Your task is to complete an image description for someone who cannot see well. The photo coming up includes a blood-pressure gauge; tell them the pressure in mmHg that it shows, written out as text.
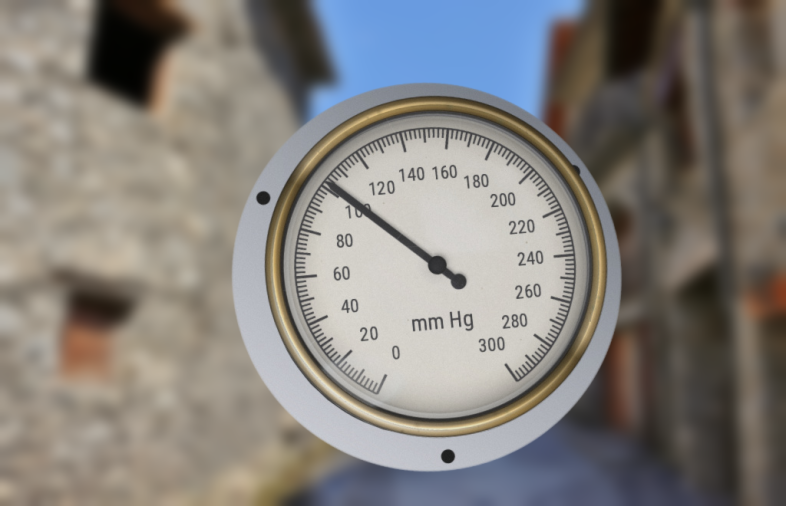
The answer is 102 mmHg
